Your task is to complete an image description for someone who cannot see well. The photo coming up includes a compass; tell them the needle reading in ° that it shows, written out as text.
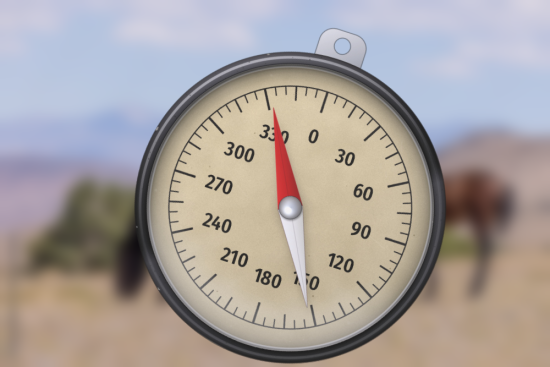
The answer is 332.5 °
